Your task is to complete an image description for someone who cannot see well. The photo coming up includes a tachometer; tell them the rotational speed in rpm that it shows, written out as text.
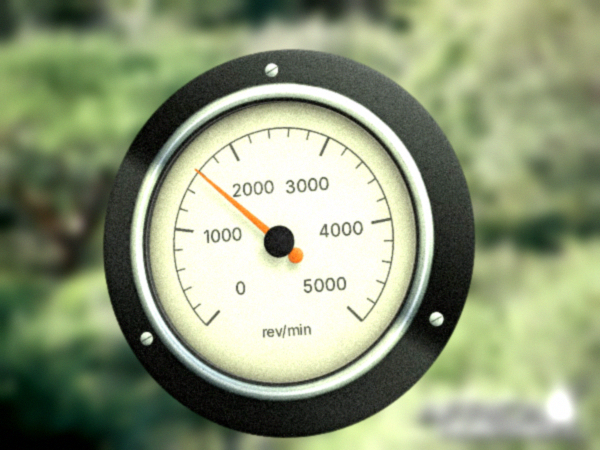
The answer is 1600 rpm
